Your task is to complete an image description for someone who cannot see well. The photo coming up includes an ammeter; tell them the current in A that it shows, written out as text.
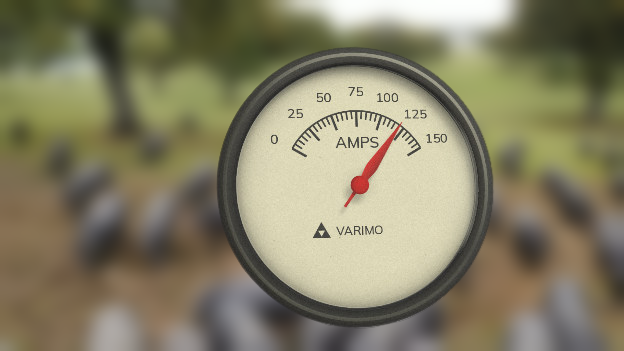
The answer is 120 A
